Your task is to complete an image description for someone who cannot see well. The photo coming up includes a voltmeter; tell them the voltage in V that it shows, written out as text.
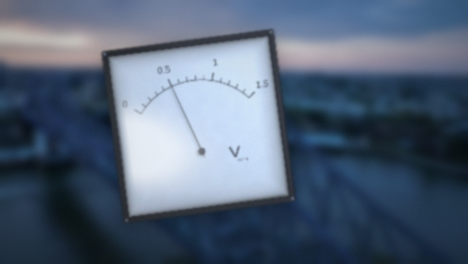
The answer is 0.5 V
